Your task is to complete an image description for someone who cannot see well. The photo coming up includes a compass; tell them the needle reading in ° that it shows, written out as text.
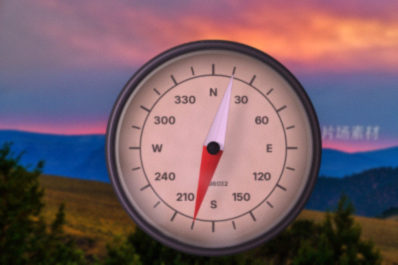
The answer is 195 °
